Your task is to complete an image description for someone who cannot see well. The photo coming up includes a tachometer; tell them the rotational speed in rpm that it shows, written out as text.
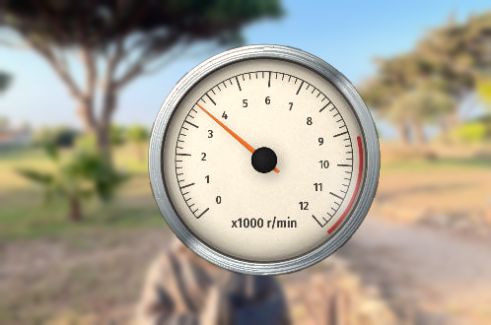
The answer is 3600 rpm
